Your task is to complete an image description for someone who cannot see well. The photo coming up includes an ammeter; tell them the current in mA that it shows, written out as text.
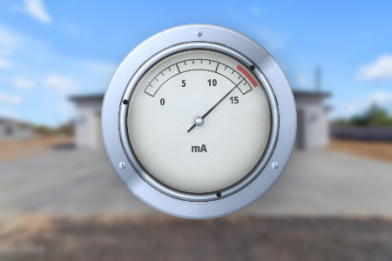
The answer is 13.5 mA
